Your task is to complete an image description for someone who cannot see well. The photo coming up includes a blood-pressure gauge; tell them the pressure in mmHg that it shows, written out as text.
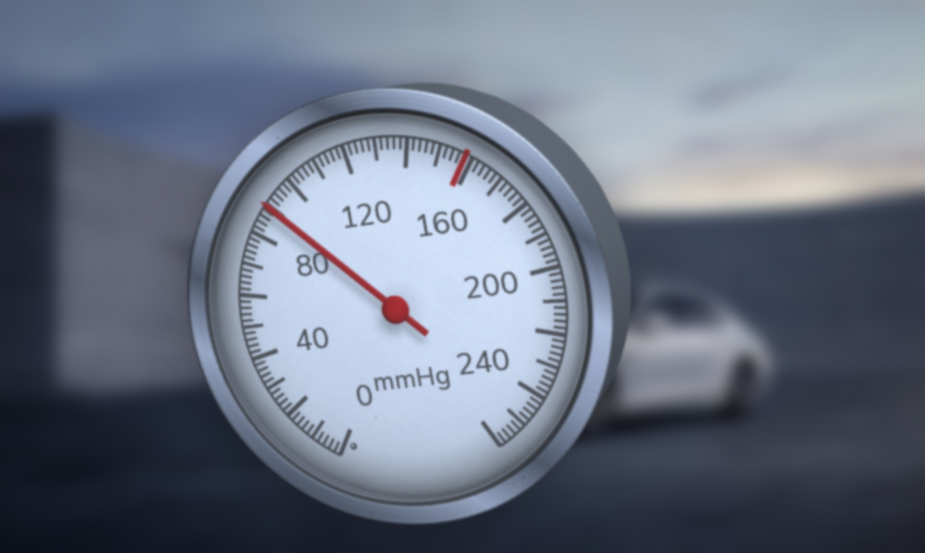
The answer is 90 mmHg
